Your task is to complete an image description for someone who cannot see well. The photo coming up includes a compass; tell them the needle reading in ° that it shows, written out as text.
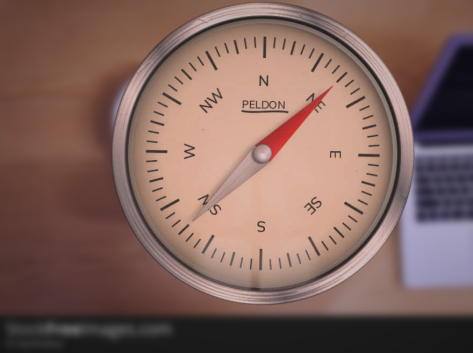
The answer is 45 °
